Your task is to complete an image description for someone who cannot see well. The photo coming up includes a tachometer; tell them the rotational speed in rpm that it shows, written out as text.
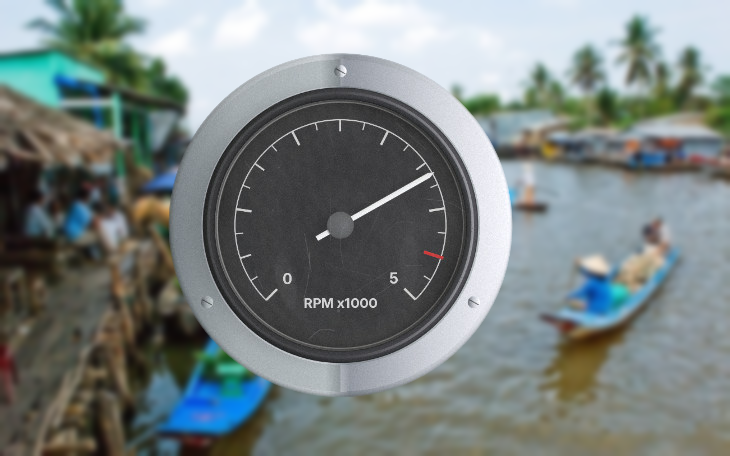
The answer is 3625 rpm
